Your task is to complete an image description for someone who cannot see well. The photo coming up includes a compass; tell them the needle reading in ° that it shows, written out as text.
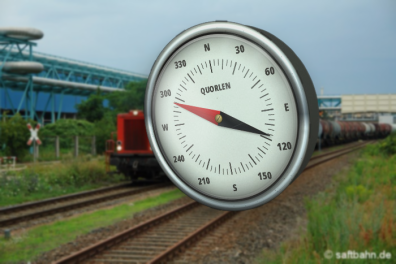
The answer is 295 °
